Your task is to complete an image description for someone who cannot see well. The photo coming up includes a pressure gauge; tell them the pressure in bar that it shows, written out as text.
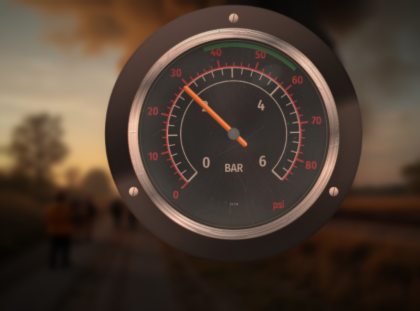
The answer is 2 bar
